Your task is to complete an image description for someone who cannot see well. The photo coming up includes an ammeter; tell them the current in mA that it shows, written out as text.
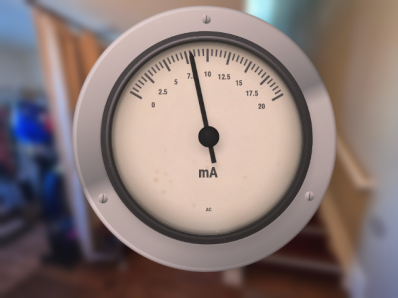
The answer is 8 mA
